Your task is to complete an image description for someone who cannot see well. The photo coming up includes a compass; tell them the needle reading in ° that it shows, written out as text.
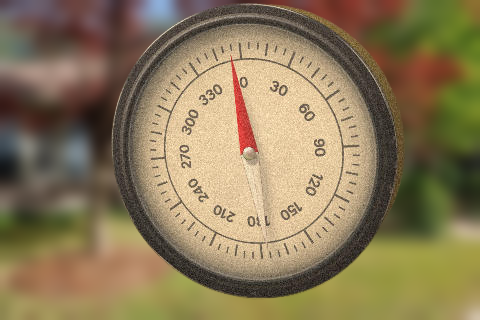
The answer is 355 °
